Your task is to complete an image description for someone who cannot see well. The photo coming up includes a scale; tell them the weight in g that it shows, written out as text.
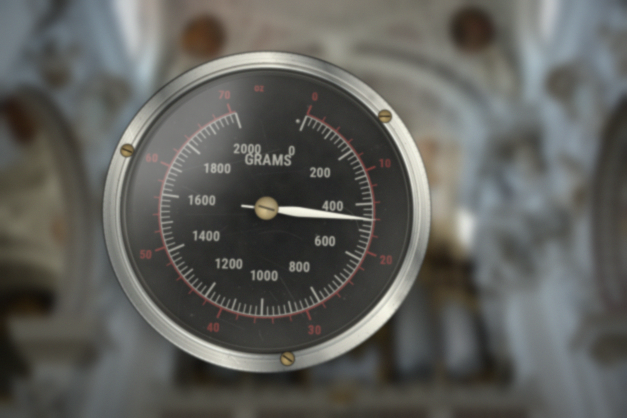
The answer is 460 g
